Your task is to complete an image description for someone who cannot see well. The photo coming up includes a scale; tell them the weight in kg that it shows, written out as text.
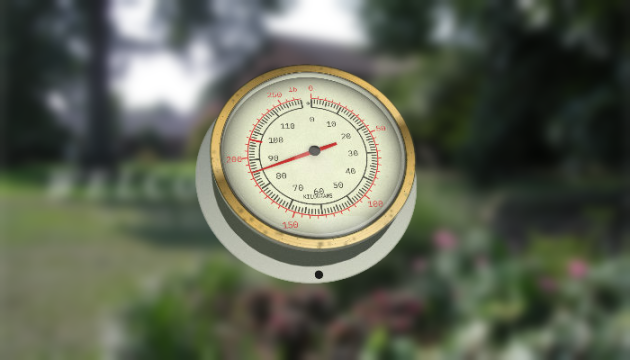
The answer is 85 kg
